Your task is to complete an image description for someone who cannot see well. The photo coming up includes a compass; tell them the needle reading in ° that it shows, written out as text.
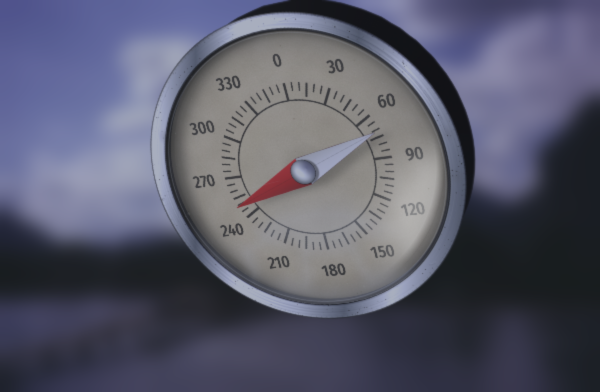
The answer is 250 °
